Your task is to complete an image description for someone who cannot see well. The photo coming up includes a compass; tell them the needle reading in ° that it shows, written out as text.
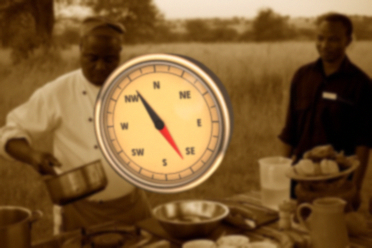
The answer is 150 °
